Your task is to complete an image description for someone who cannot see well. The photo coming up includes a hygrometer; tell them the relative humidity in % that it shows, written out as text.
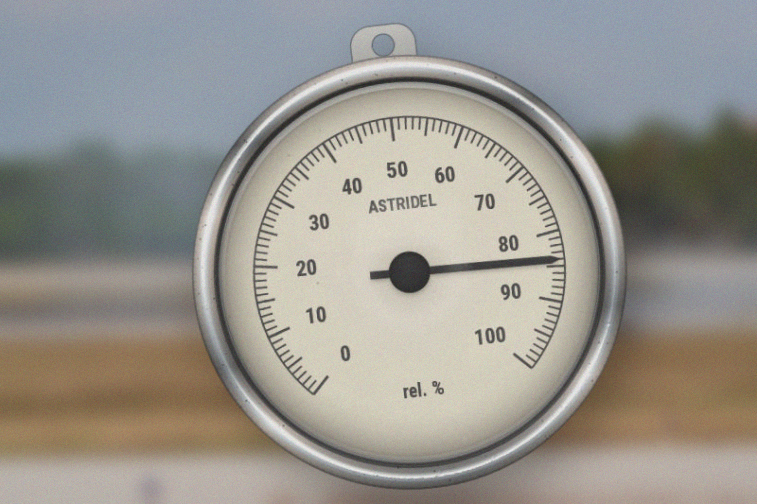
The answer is 84 %
